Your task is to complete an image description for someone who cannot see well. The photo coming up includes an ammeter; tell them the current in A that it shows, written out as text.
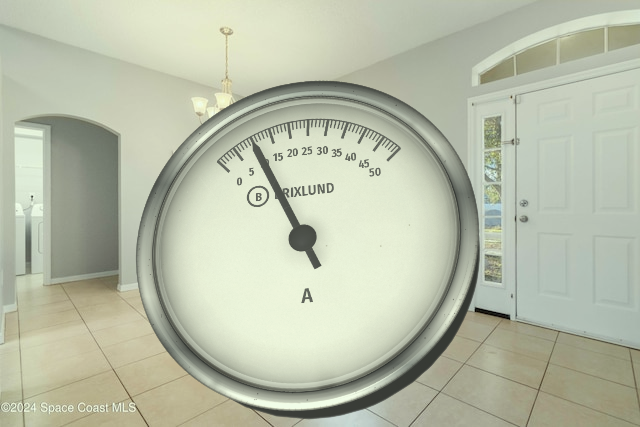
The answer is 10 A
